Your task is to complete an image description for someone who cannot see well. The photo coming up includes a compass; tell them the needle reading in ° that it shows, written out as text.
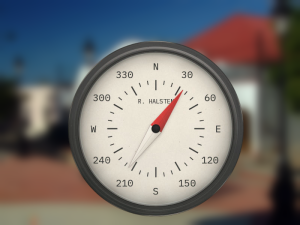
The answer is 35 °
